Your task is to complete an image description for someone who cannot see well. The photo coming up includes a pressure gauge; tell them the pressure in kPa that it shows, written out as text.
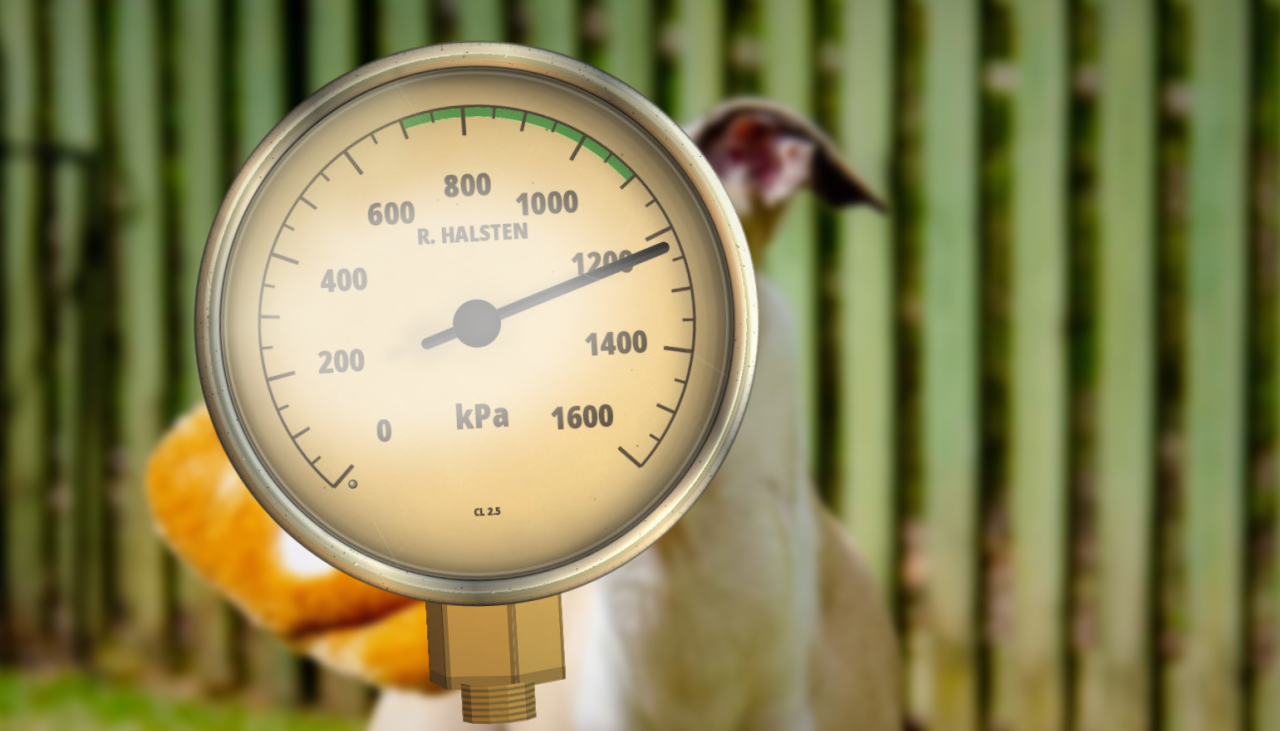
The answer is 1225 kPa
